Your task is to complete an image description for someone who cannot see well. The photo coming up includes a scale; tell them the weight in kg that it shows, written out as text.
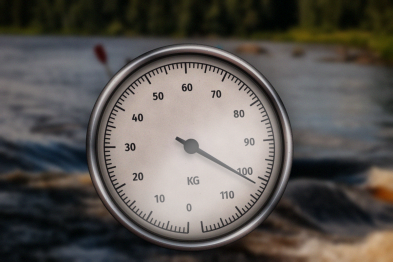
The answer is 102 kg
